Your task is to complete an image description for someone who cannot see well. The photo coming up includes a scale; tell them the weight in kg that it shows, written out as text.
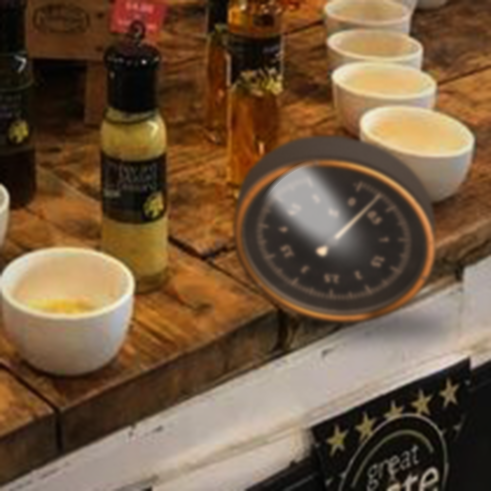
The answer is 0.25 kg
